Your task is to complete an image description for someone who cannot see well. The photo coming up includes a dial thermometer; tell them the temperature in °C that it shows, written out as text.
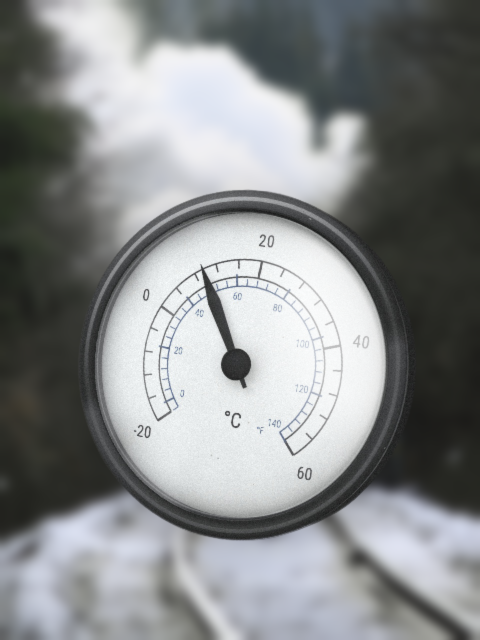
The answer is 10 °C
